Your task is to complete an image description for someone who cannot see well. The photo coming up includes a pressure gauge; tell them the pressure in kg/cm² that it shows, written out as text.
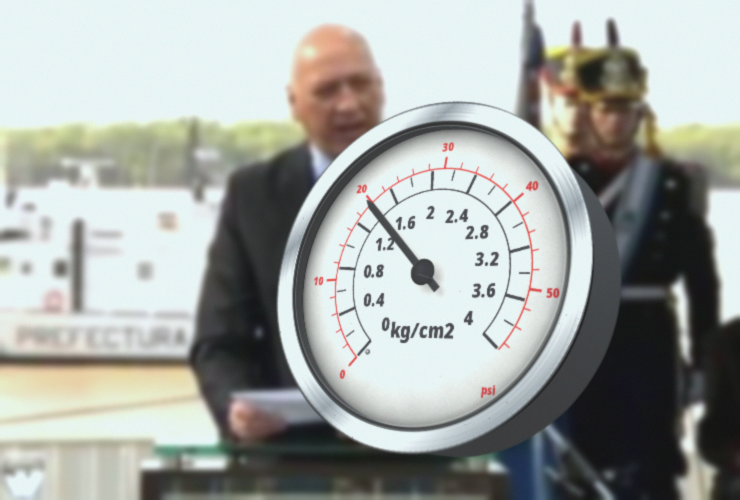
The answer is 1.4 kg/cm²
